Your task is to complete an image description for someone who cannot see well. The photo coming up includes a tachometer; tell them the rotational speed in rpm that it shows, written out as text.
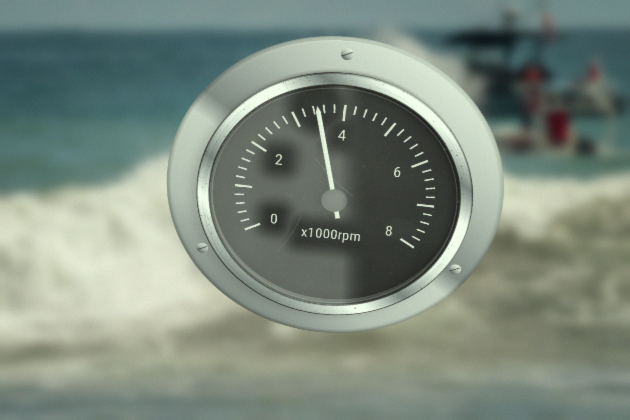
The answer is 3500 rpm
